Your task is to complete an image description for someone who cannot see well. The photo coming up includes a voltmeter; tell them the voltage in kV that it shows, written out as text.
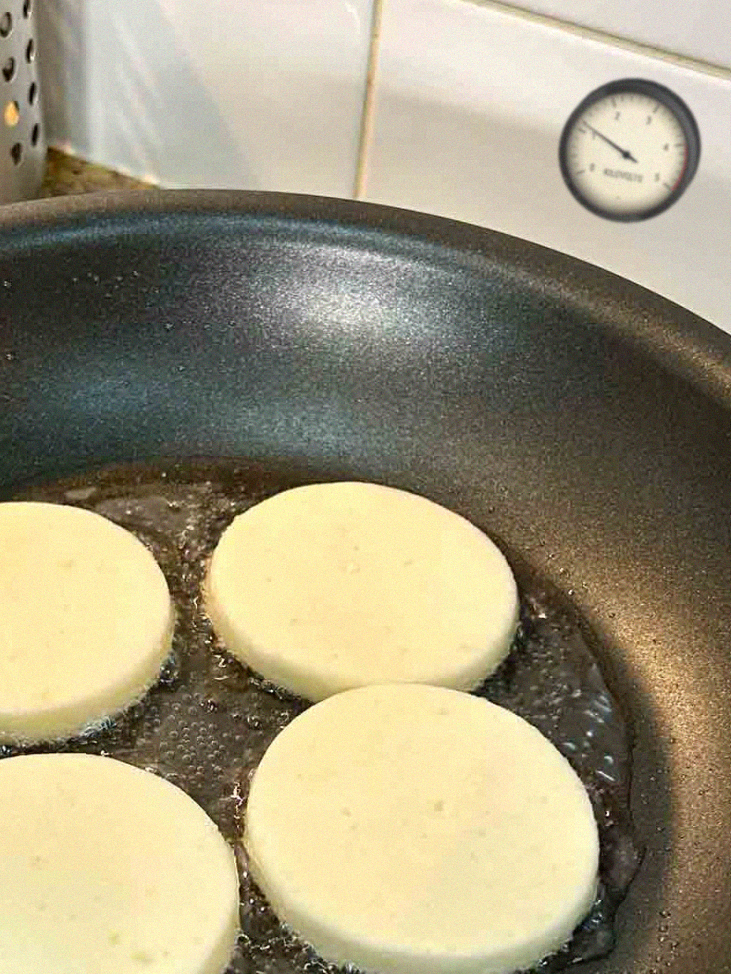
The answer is 1.2 kV
